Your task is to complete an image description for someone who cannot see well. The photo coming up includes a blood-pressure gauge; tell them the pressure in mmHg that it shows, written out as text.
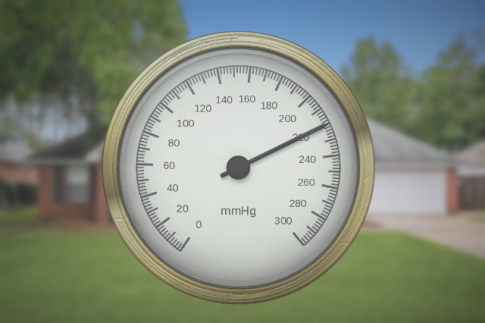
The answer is 220 mmHg
